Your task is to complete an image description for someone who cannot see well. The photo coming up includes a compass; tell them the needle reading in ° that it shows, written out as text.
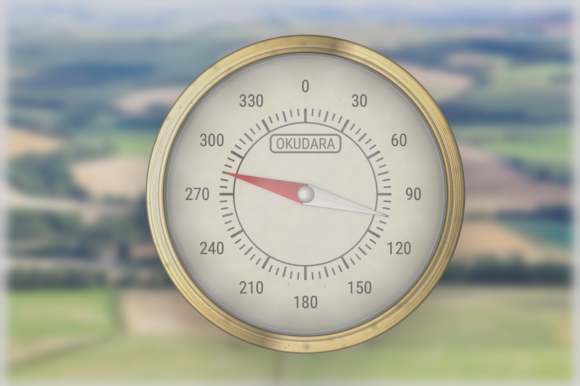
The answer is 285 °
